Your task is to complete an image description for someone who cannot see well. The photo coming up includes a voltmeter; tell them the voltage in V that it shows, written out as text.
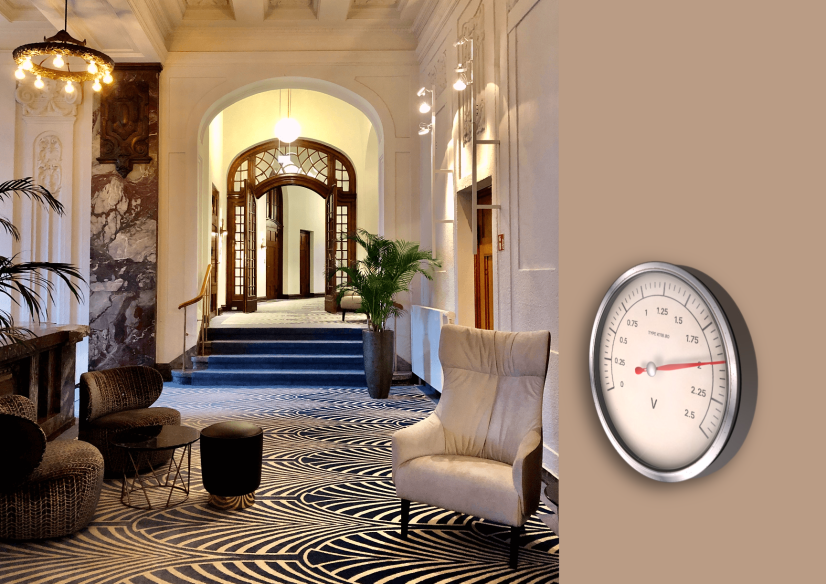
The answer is 2 V
